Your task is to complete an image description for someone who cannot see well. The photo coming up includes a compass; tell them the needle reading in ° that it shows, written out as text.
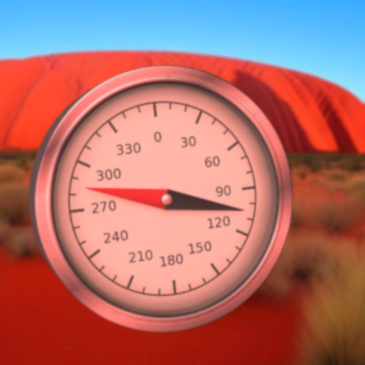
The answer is 285 °
